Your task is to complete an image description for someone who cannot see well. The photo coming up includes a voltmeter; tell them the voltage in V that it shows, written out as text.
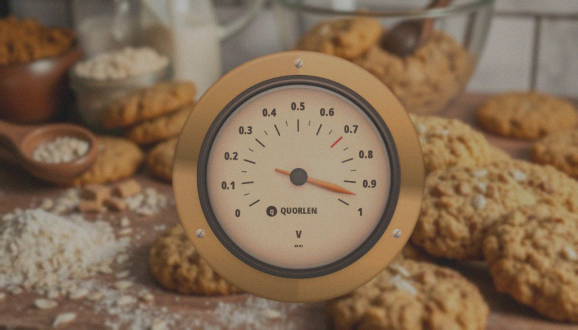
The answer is 0.95 V
